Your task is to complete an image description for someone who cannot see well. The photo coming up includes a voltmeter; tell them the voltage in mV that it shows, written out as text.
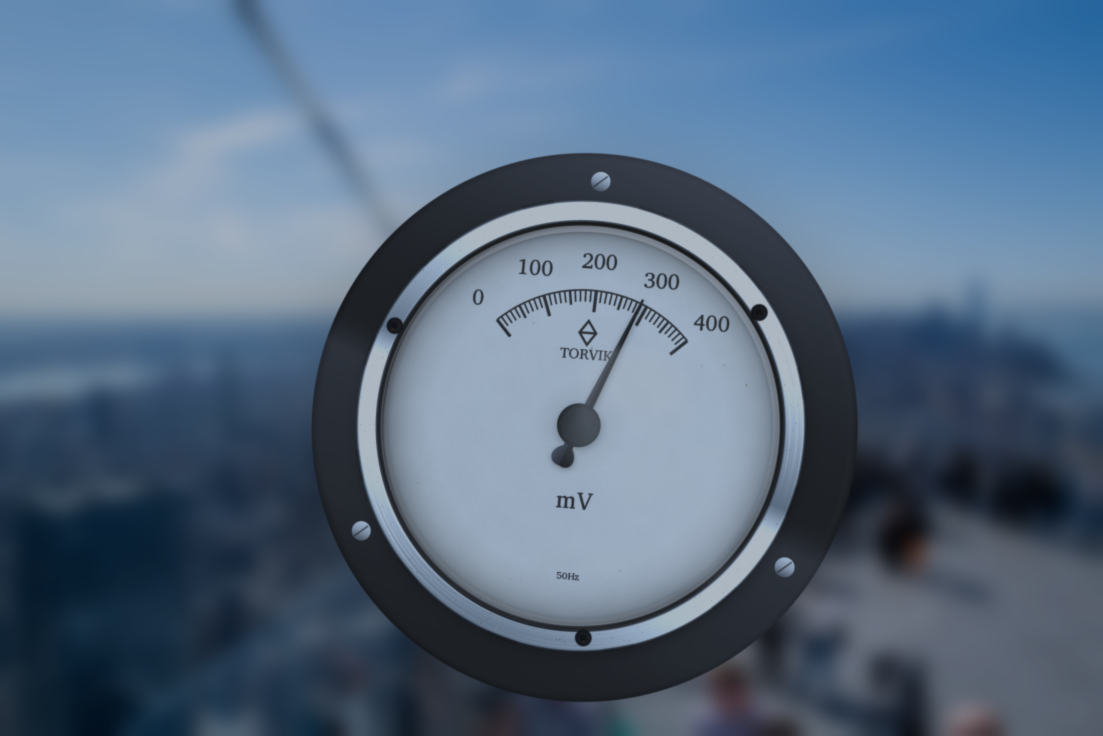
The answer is 290 mV
